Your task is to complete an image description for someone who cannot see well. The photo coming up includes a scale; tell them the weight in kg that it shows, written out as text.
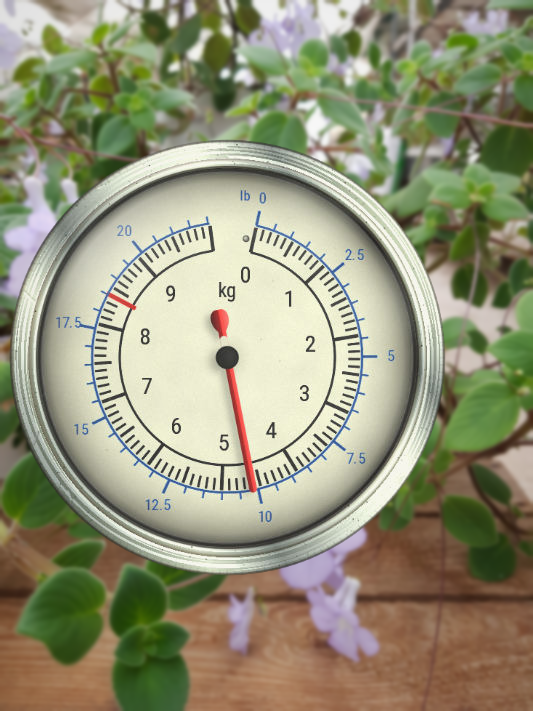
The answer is 4.6 kg
